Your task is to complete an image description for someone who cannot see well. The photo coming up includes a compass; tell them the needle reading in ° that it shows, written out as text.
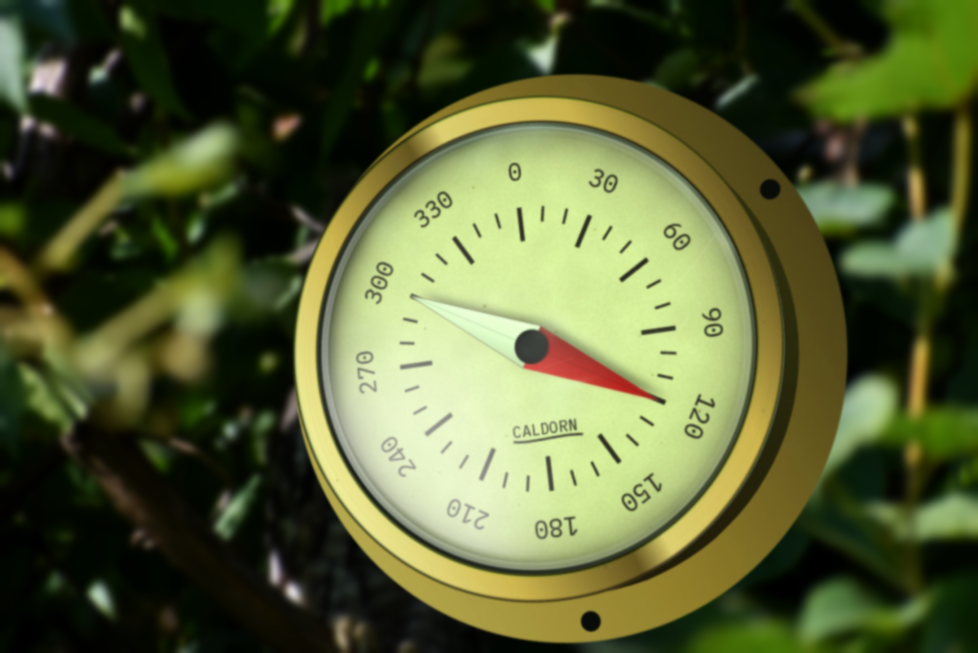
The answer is 120 °
